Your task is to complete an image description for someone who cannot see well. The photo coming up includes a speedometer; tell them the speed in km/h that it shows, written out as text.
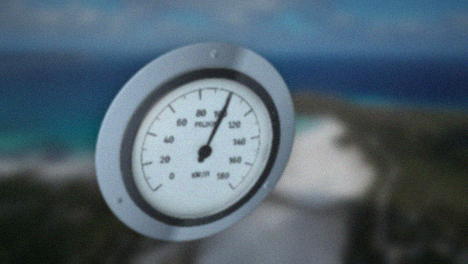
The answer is 100 km/h
